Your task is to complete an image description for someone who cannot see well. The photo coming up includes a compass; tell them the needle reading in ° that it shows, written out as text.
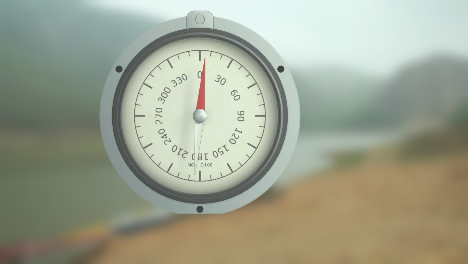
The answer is 5 °
